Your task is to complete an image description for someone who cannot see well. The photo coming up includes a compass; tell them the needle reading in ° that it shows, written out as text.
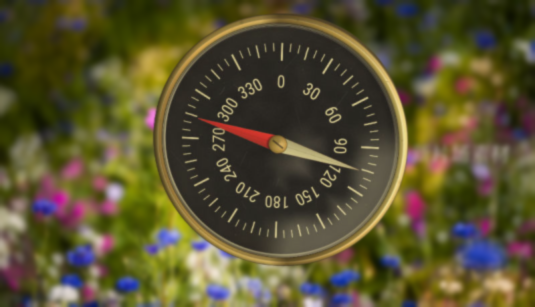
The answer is 285 °
